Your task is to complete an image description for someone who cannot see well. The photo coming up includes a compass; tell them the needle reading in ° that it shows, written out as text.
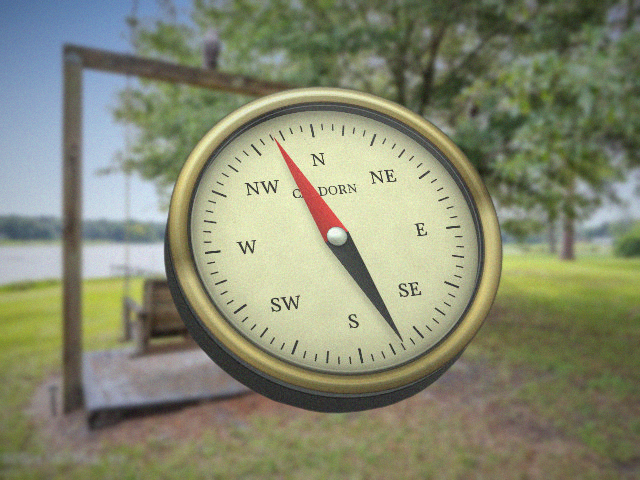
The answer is 340 °
